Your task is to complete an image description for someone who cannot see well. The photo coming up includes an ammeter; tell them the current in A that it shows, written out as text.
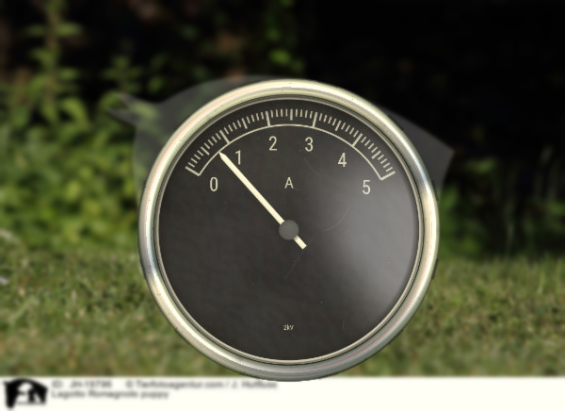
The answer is 0.7 A
